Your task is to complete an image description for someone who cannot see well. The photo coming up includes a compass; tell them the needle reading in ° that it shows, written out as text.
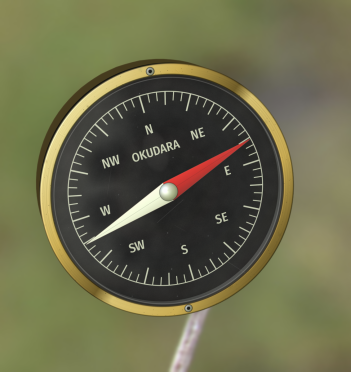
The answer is 75 °
